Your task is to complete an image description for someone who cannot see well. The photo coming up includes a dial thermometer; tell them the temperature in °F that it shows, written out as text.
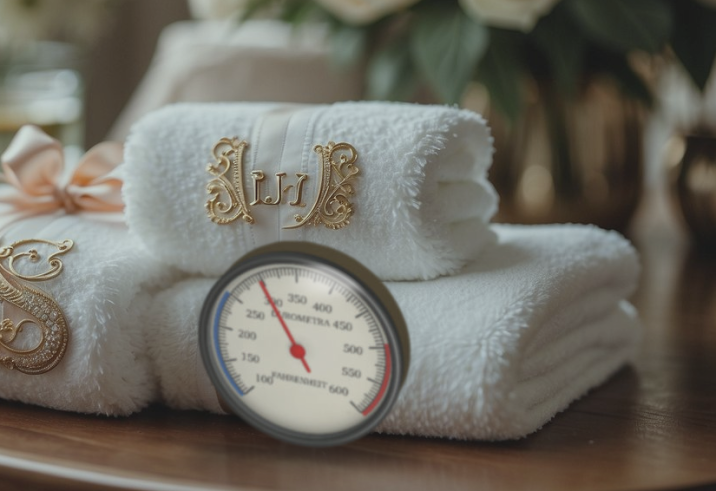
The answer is 300 °F
